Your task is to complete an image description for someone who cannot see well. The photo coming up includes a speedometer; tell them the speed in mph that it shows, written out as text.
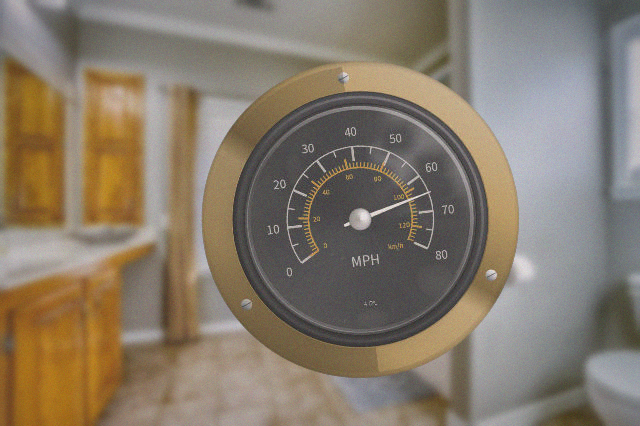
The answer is 65 mph
